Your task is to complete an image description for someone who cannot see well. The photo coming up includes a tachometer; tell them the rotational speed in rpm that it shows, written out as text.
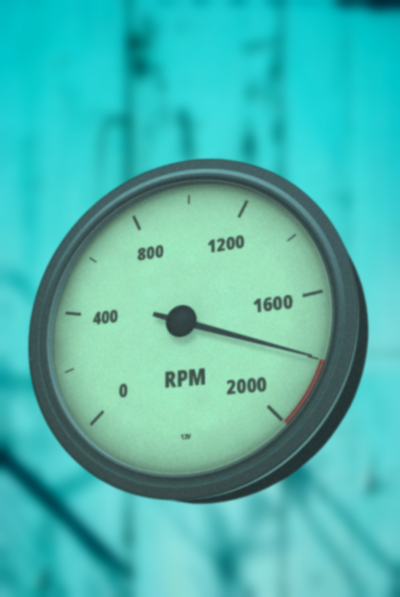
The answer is 1800 rpm
